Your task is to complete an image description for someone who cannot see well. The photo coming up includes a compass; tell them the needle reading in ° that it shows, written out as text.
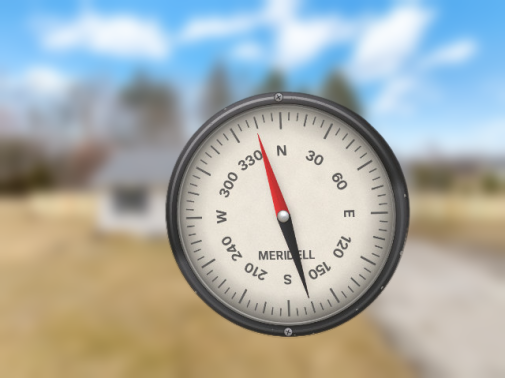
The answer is 345 °
